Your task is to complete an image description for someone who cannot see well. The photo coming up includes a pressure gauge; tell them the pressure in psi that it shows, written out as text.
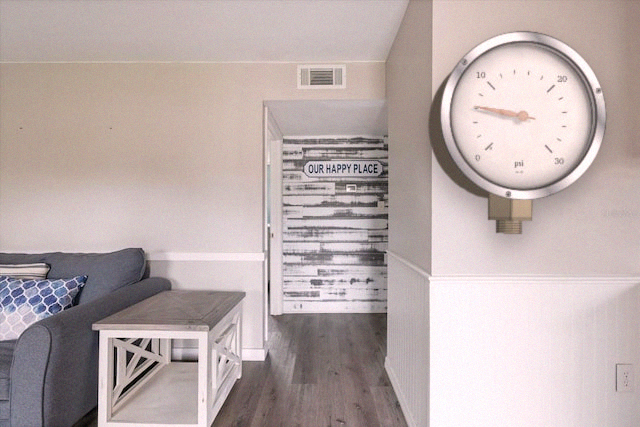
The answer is 6 psi
